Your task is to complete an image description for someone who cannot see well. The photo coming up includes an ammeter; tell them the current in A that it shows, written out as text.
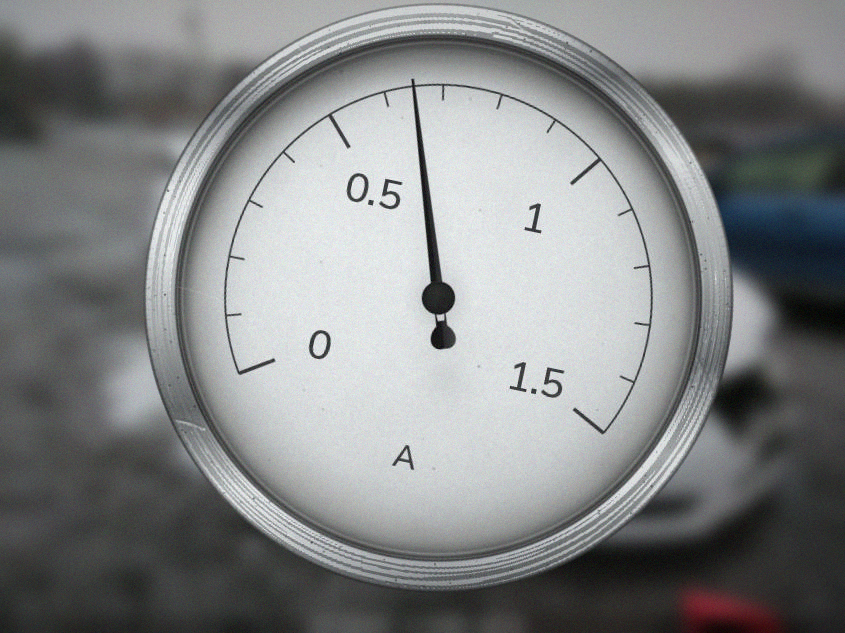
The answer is 0.65 A
